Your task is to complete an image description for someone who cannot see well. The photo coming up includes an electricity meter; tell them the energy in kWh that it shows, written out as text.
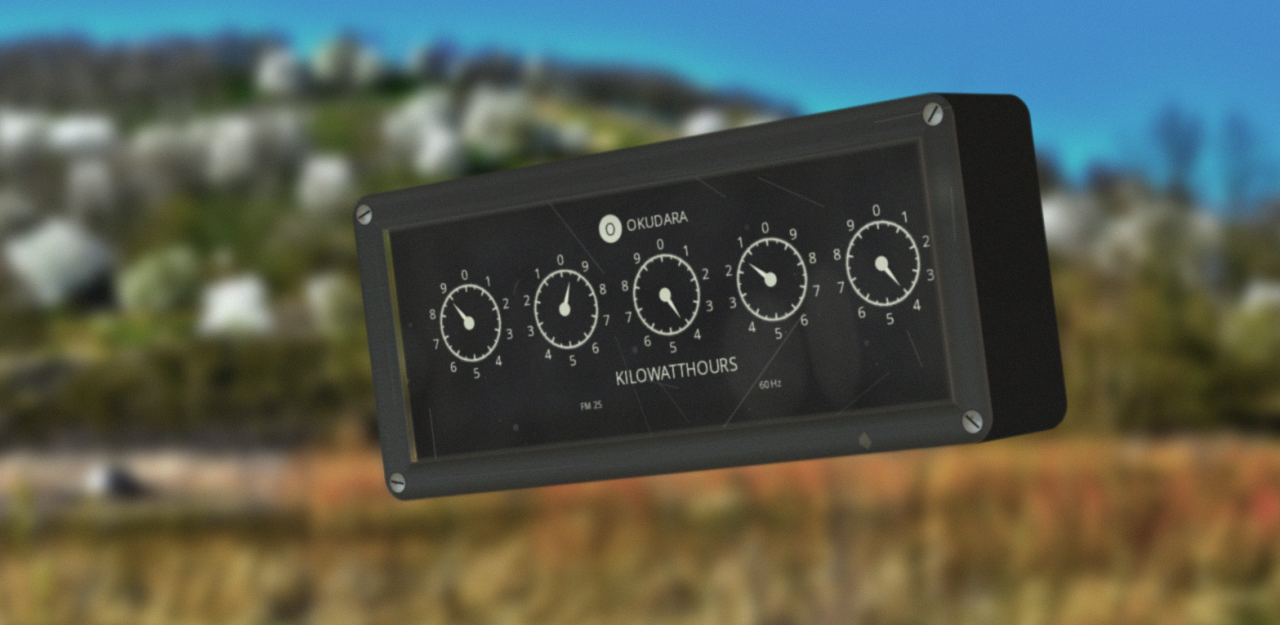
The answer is 89414 kWh
